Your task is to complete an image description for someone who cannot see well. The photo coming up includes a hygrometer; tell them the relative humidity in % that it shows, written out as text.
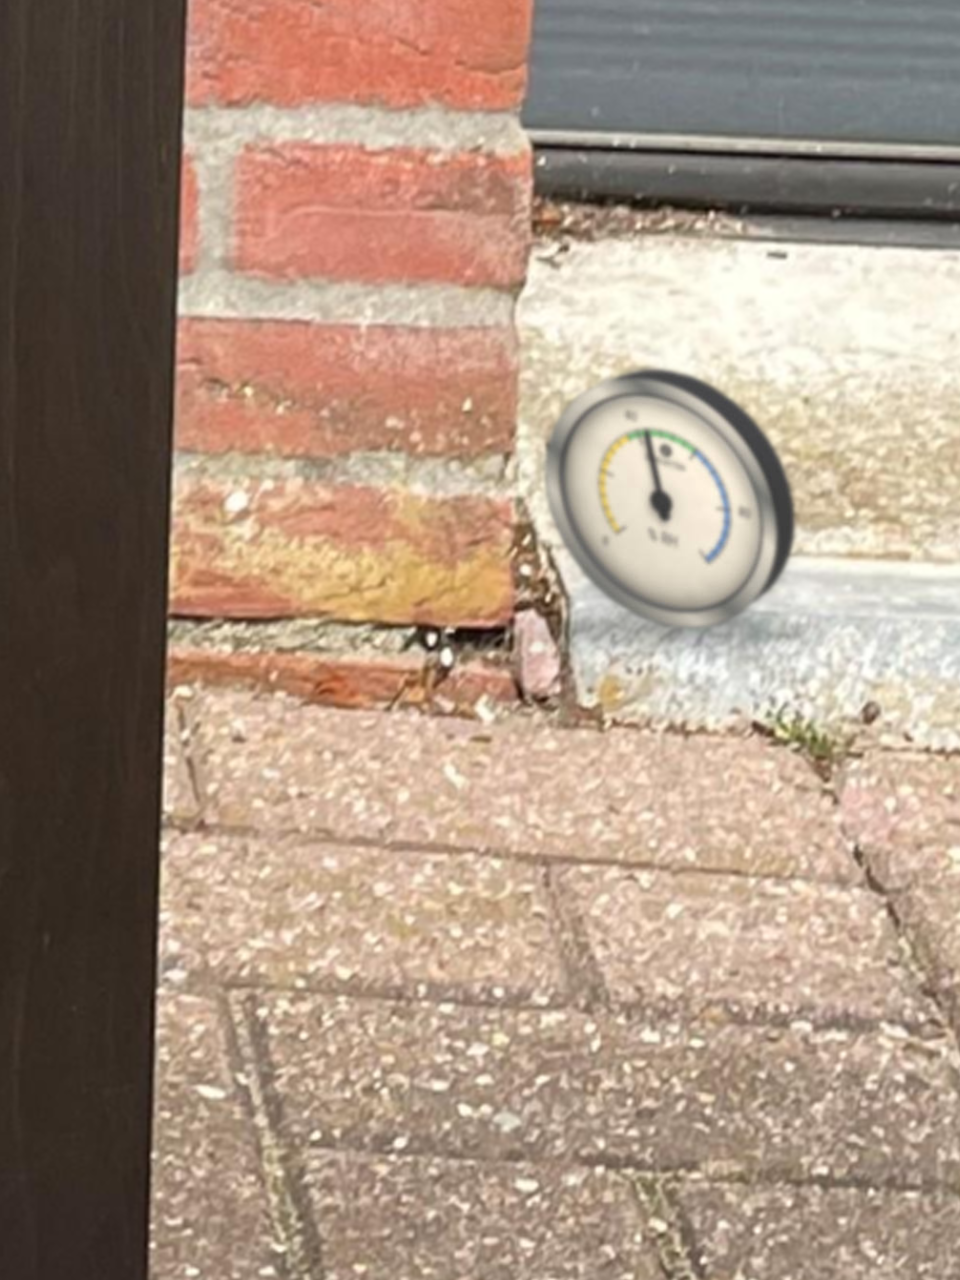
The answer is 44 %
